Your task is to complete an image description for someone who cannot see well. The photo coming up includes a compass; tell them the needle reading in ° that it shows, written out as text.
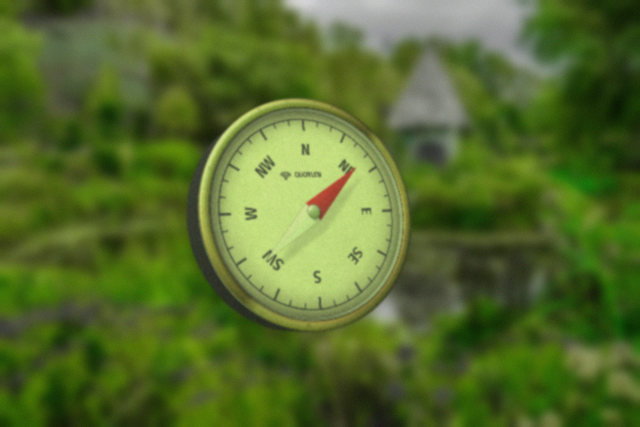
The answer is 50 °
